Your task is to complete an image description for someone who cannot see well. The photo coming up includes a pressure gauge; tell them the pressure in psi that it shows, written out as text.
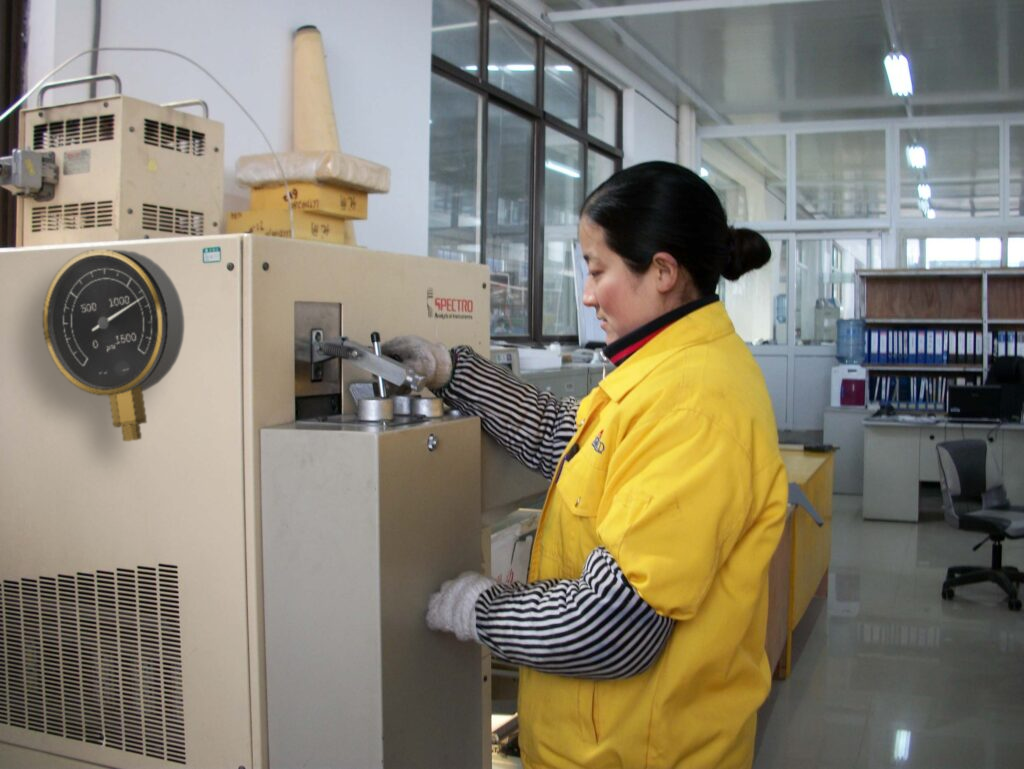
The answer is 1150 psi
